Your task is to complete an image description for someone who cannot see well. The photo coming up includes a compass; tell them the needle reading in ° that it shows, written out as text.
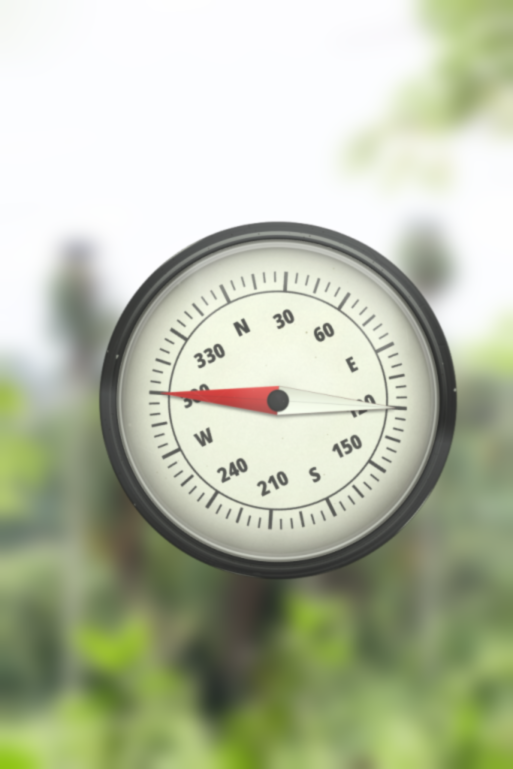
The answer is 300 °
